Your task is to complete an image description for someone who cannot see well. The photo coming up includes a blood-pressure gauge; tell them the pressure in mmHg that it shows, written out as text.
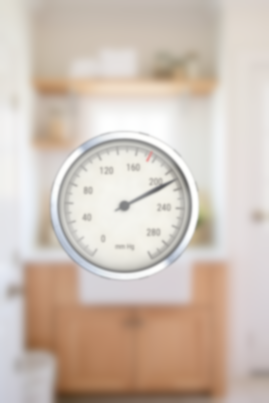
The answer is 210 mmHg
